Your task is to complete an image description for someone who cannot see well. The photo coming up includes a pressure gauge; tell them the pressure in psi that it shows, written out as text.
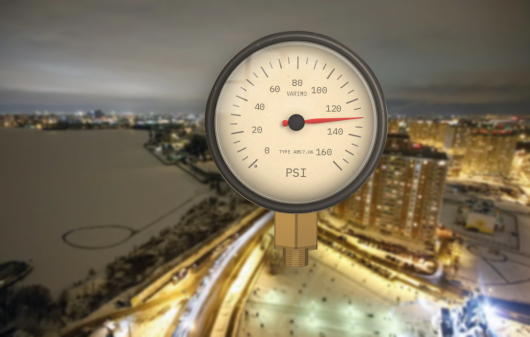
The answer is 130 psi
